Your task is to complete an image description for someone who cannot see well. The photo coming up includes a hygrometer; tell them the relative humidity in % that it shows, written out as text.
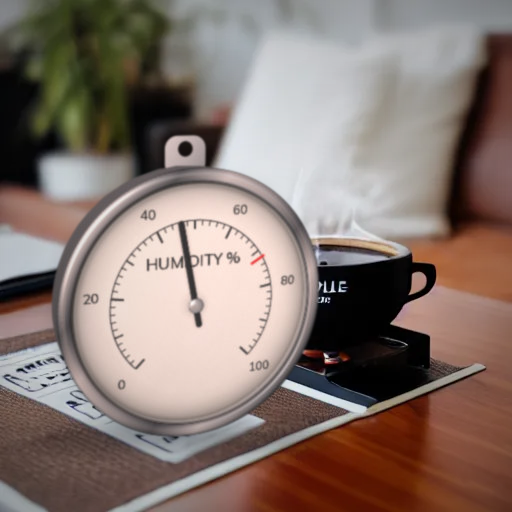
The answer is 46 %
